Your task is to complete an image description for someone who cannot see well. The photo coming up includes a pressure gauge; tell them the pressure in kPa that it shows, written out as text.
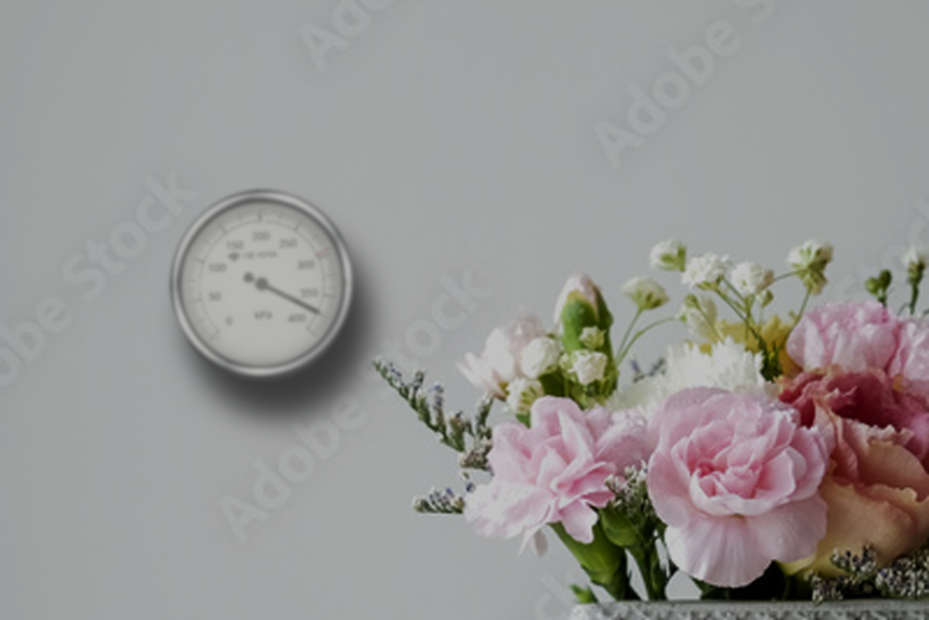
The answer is 375 kPa
